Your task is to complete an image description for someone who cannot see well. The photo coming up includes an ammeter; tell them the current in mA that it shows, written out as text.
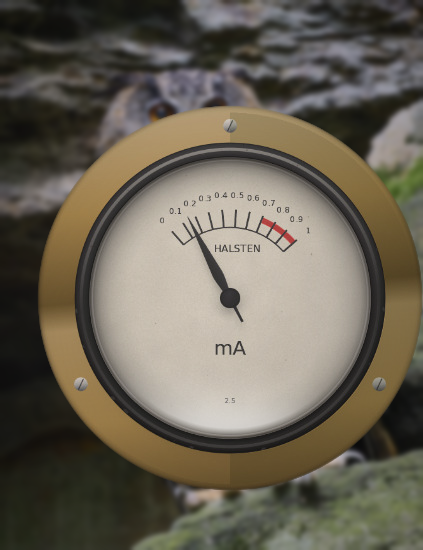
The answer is 0.15 mA
